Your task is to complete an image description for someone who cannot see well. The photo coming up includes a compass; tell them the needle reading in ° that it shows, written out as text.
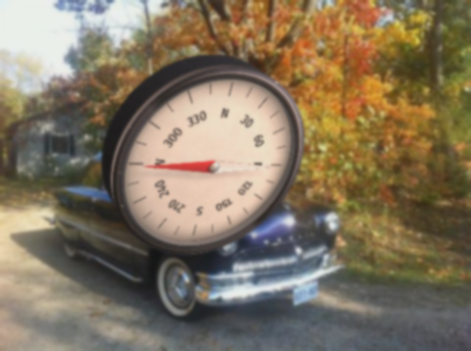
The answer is 270 °
